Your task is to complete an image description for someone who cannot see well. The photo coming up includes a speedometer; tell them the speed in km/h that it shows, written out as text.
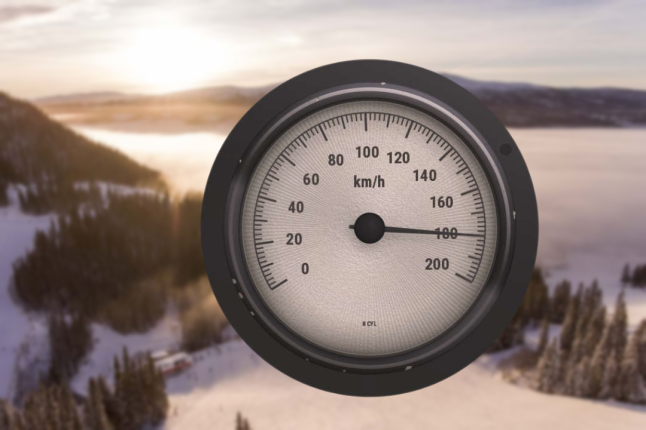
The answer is 180 km/h
